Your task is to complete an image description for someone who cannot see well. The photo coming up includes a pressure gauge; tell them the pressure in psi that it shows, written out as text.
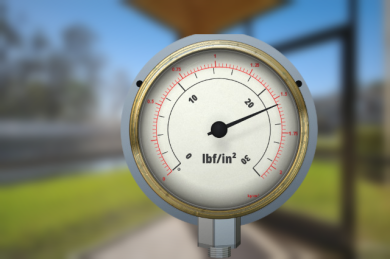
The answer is 22 psi
